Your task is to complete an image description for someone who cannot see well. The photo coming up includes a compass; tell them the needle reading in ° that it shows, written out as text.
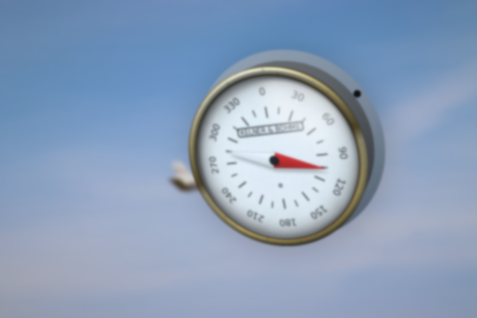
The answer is 105 °
